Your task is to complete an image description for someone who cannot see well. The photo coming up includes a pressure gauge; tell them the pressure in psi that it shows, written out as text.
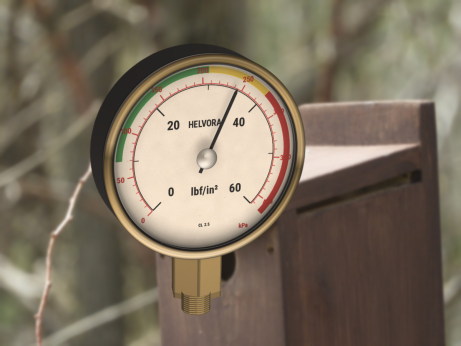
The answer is 35 psi
